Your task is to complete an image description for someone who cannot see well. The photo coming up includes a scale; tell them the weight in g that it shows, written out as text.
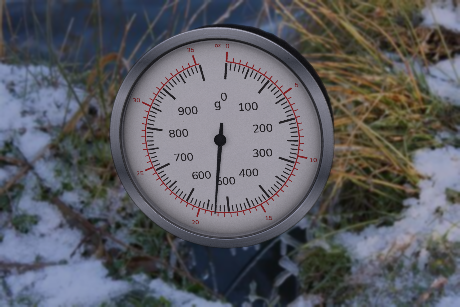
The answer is 530 g
